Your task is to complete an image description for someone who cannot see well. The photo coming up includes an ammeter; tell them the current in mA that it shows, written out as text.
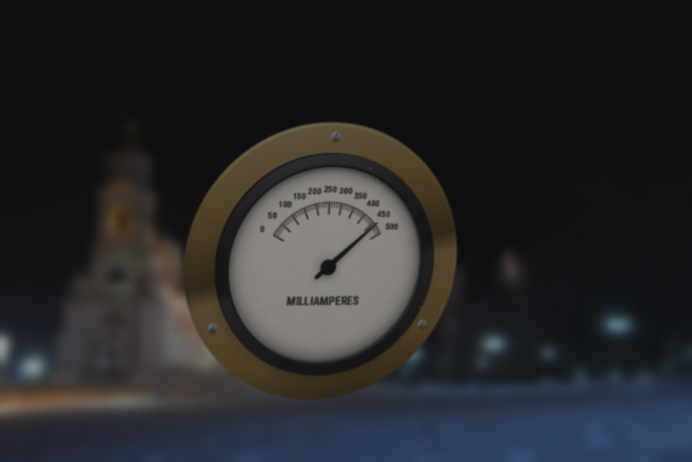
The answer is 450 mA
